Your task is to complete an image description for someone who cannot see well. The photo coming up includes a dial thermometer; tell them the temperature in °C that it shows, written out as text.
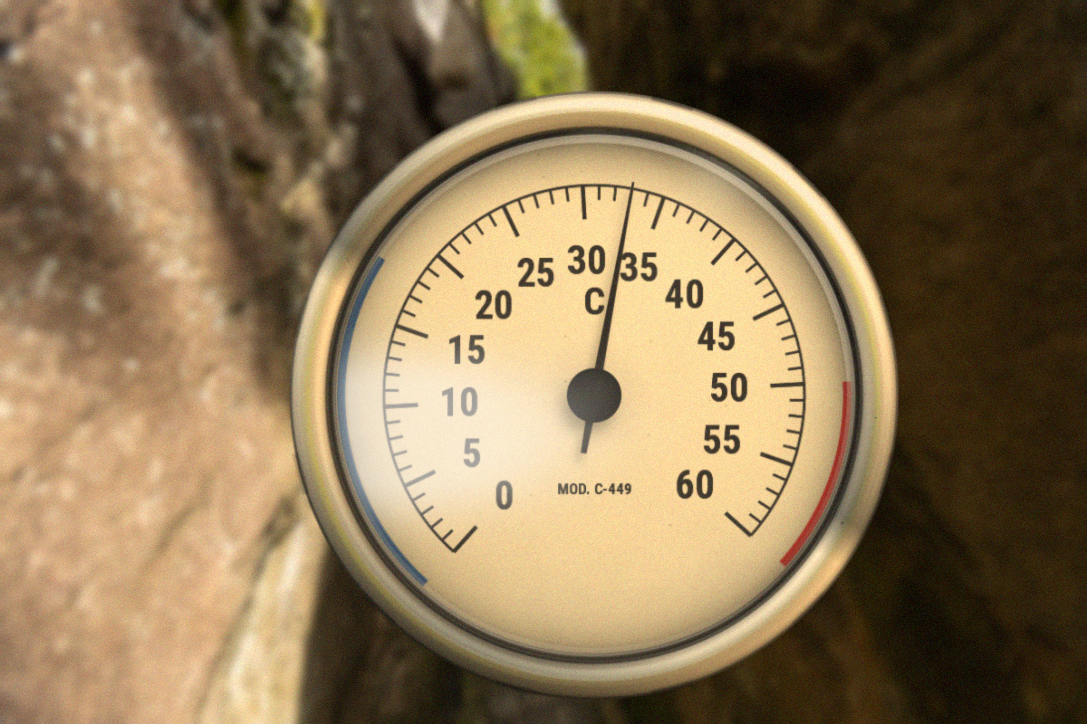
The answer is 33 °C
